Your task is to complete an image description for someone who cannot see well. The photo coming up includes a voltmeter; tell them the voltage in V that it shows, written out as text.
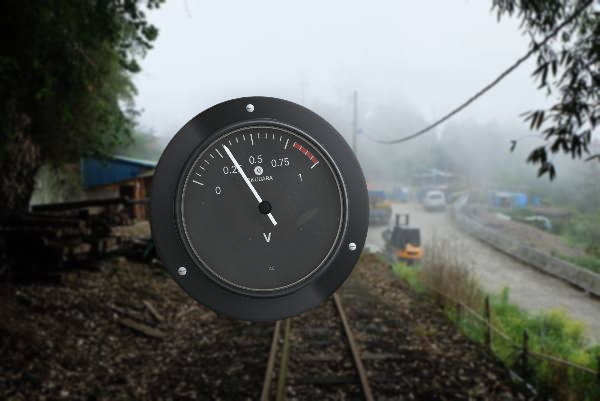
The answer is 0.3 V
